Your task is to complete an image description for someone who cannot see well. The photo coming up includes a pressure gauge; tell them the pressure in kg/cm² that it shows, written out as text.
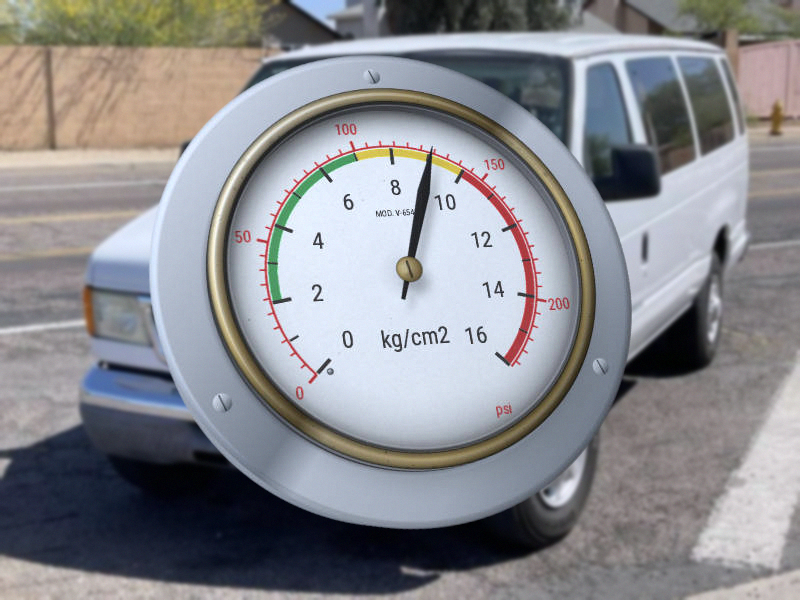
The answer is 9 kg/cm²
